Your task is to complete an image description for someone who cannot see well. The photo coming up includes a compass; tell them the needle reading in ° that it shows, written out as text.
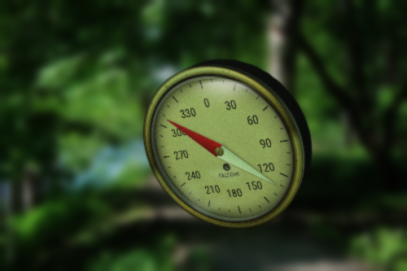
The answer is 310 °
